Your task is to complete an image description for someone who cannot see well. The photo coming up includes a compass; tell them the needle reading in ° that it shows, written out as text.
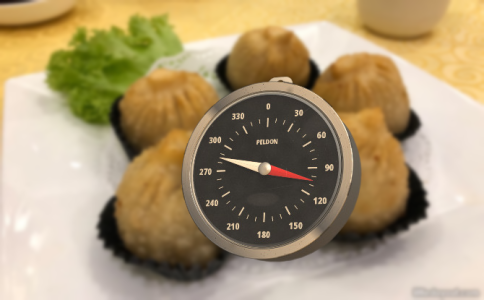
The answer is 105 °
